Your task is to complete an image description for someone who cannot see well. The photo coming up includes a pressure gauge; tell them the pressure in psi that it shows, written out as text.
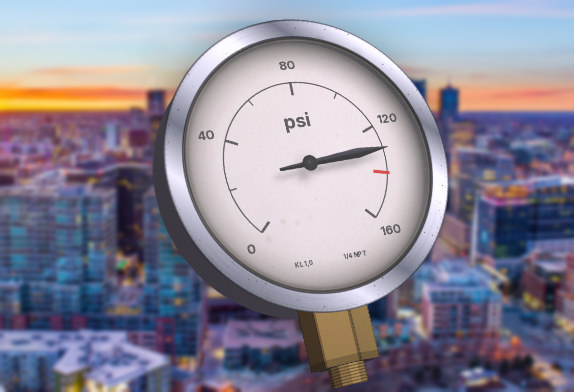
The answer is 130 psi
